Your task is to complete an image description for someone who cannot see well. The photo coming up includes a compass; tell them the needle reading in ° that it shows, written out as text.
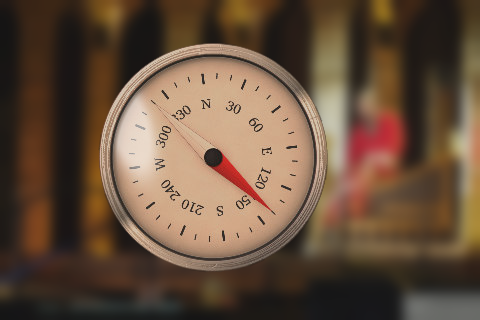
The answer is 140 °
